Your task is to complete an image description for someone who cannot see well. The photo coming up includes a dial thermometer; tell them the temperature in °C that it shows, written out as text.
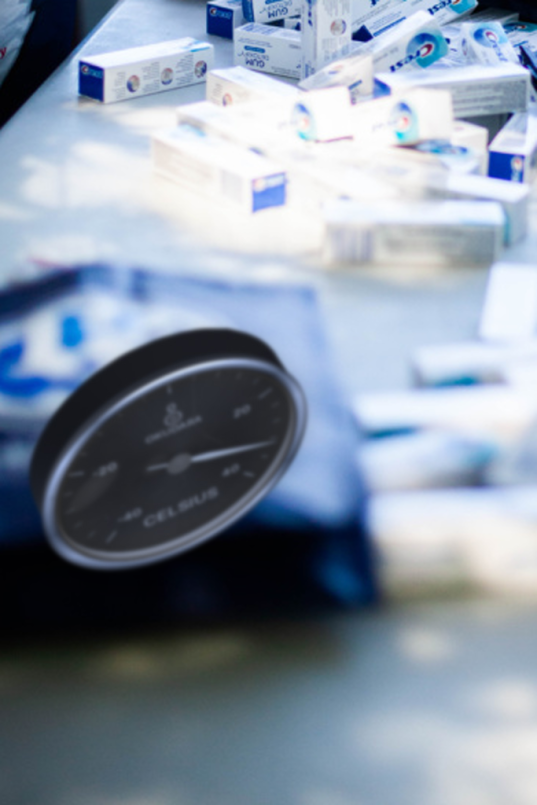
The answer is 32 °C
